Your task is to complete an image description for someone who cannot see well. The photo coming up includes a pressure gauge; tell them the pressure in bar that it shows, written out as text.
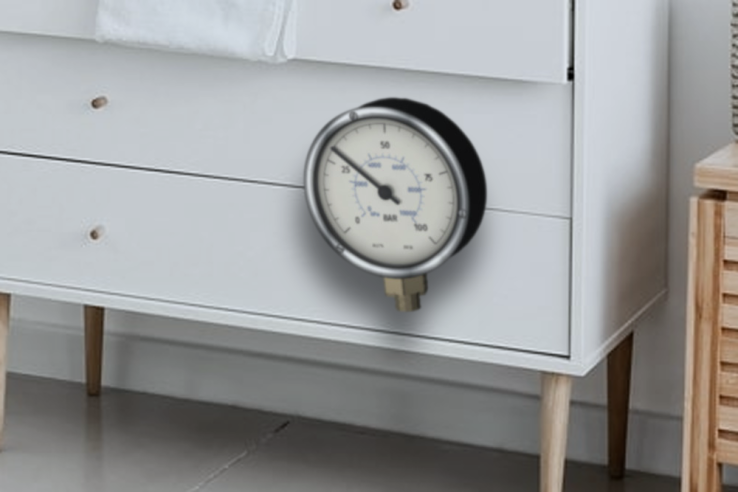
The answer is 30 bar
